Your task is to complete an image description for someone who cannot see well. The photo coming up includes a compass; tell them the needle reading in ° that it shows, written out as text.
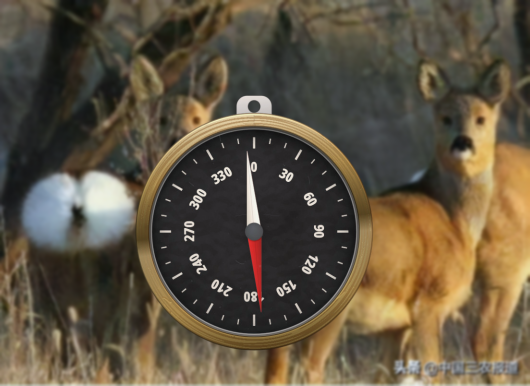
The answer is 175 °
